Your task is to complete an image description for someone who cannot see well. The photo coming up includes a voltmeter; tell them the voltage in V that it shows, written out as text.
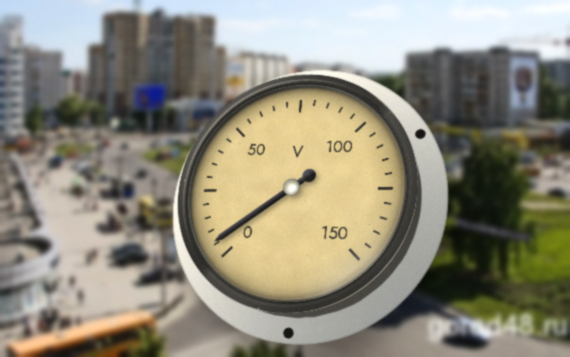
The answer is 5 V
